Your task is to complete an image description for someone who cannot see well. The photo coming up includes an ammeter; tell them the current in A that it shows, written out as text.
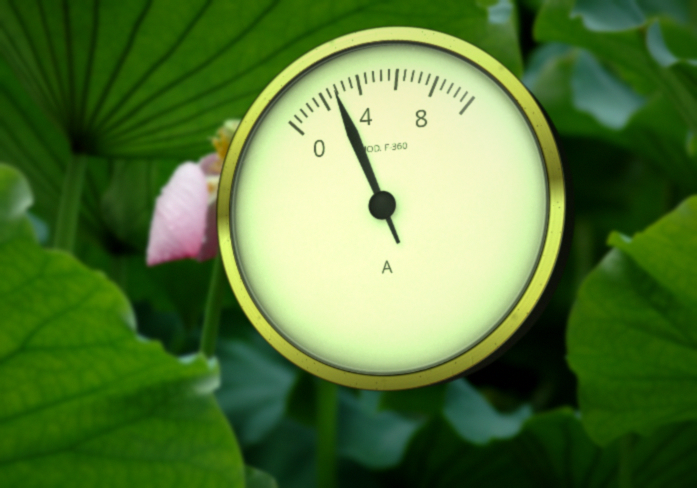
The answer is 2.8 A
